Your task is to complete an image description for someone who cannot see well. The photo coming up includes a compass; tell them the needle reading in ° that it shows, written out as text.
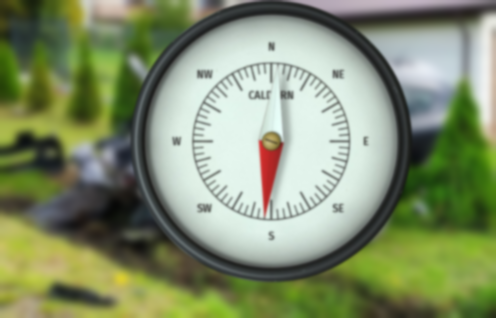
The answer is 185 °
